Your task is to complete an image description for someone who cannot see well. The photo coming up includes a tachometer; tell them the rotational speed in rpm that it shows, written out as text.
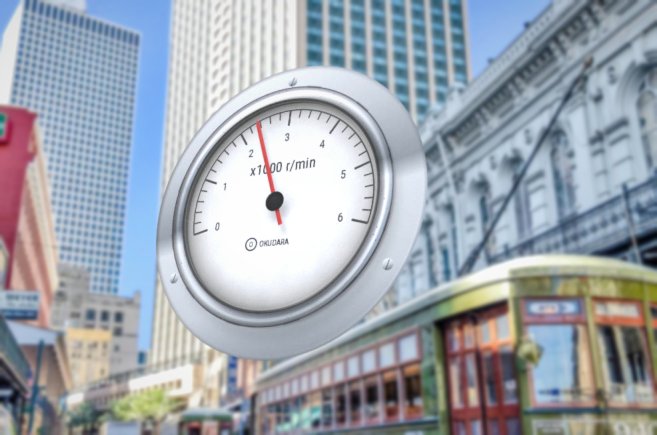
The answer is 2400 rpm
